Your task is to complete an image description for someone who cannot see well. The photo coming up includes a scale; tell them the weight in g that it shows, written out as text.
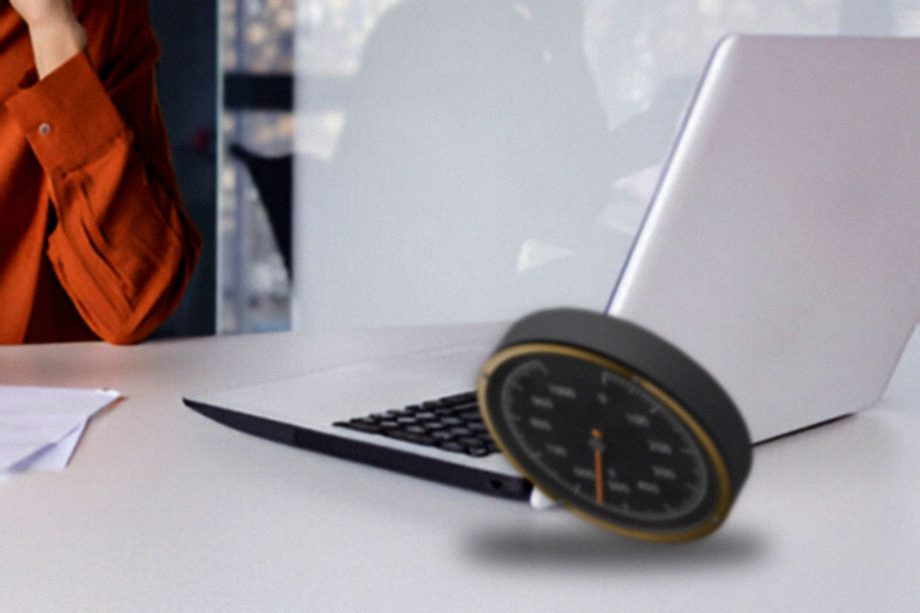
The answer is 550 g
